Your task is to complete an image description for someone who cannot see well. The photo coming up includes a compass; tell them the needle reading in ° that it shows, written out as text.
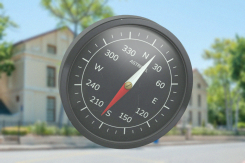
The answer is 190 °
